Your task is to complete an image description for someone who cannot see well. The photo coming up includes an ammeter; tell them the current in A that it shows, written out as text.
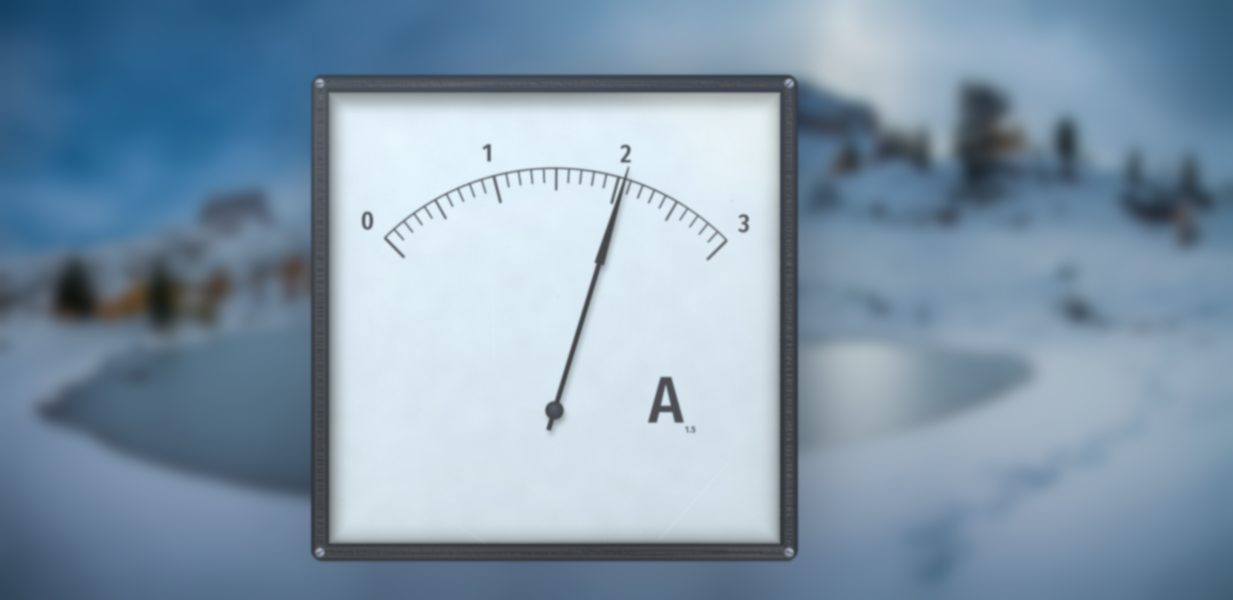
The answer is 2.05 A
